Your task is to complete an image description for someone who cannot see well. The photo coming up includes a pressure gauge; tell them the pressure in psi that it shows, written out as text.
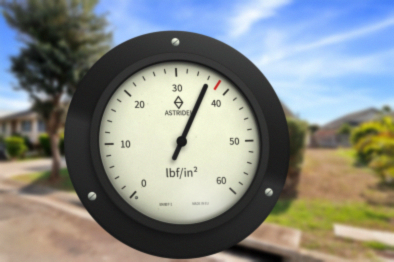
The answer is 36 psi
